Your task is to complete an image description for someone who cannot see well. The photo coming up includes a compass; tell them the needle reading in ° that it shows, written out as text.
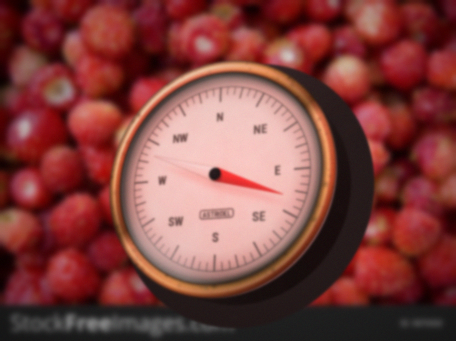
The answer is 110 °
